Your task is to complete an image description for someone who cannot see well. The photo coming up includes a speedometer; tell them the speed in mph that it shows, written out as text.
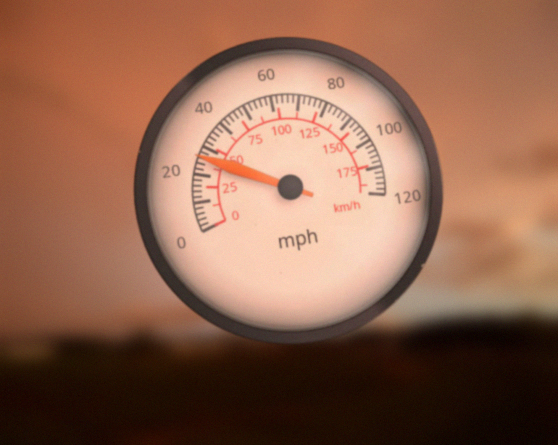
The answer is 26 mph
